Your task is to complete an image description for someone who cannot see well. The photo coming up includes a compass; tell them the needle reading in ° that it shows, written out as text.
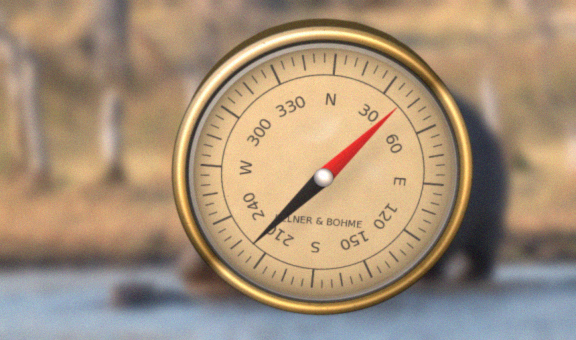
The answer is 40 °
